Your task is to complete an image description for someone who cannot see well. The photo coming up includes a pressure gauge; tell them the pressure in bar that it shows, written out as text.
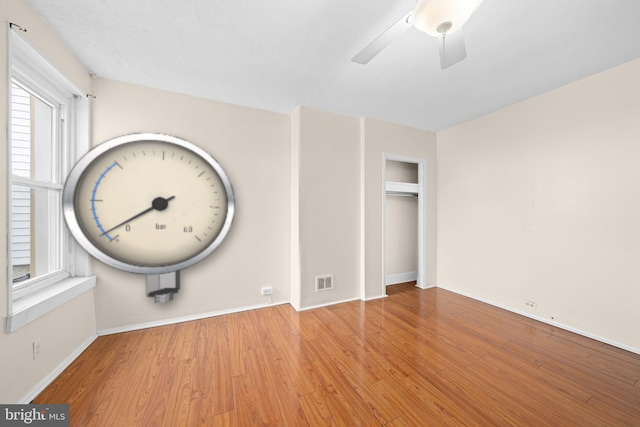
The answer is 2 bar
